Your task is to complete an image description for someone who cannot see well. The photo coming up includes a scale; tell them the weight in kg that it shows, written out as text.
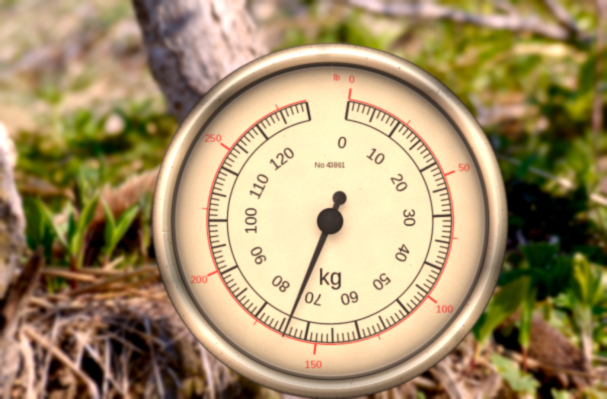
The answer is 74 kg
